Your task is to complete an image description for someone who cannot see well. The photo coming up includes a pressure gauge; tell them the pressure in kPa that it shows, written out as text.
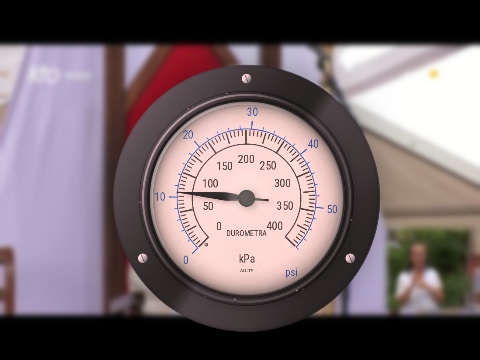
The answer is 75 kPa
